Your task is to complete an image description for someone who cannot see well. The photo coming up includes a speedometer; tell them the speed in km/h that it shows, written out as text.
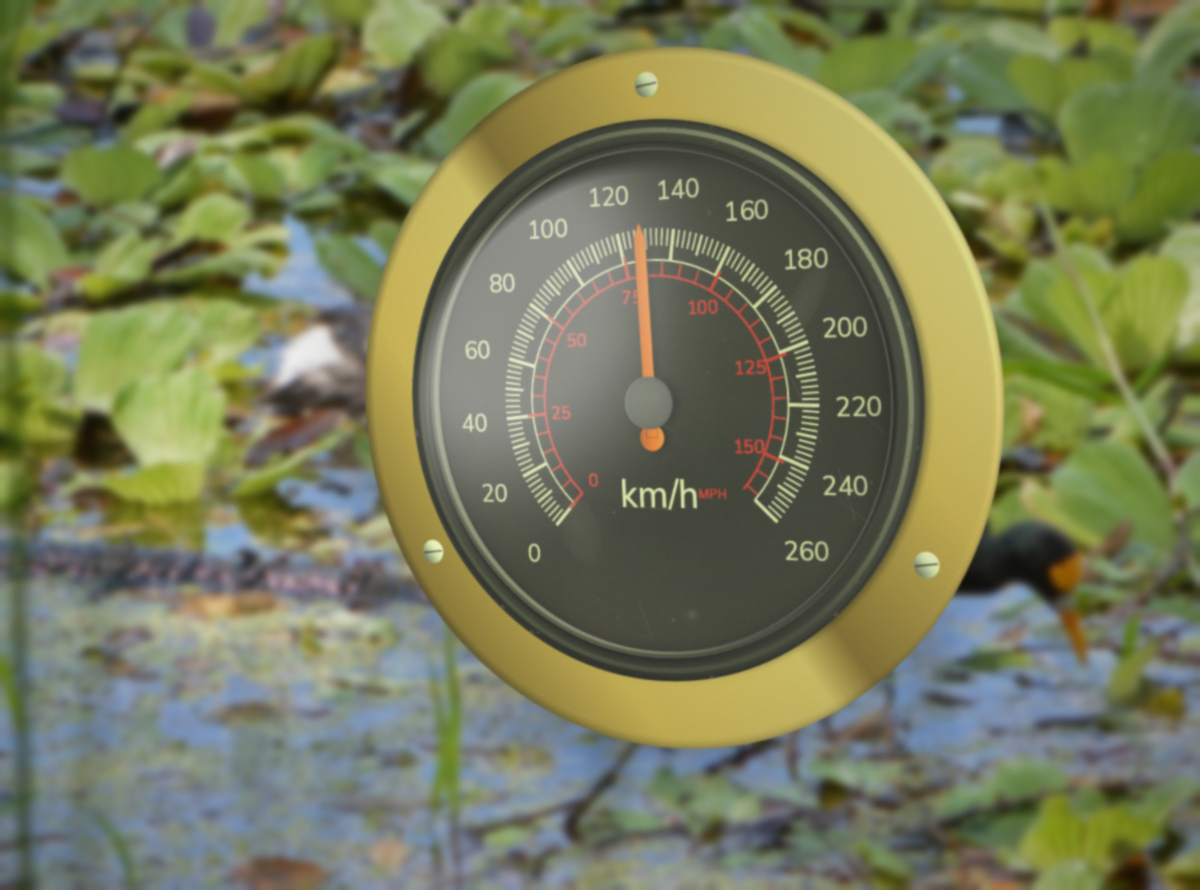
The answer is 130 km/h
